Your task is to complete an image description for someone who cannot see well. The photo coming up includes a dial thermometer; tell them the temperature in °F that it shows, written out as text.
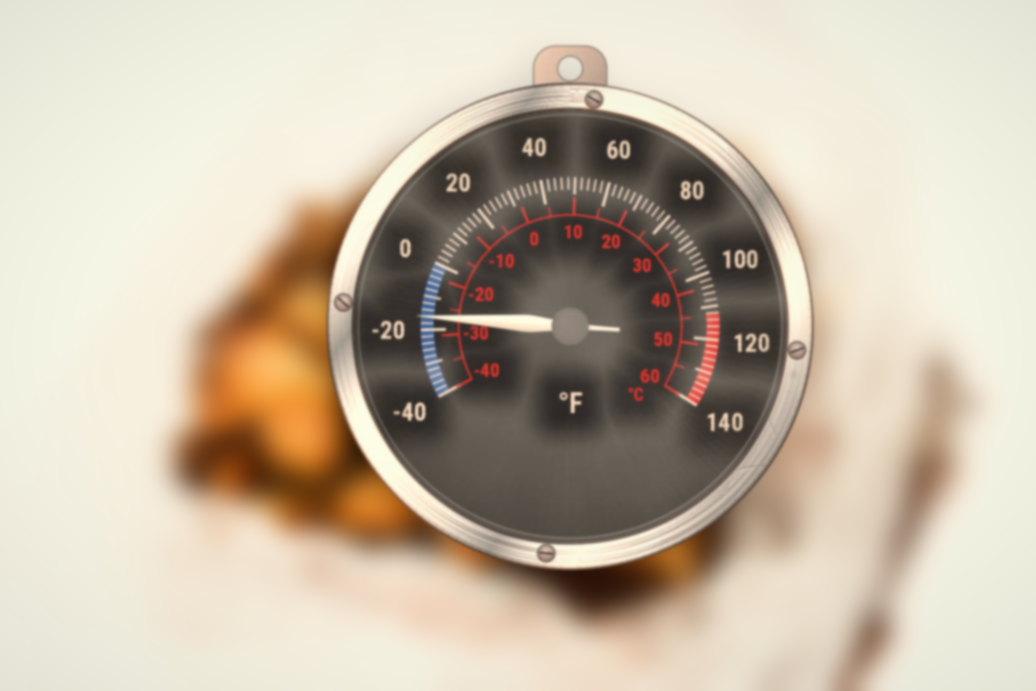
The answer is -16 °F
